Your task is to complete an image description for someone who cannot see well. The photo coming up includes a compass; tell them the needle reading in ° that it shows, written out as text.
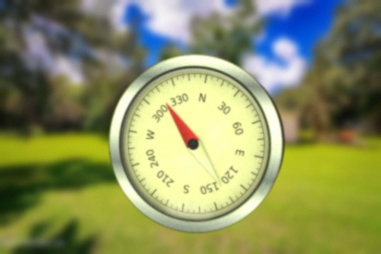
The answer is 315 °
